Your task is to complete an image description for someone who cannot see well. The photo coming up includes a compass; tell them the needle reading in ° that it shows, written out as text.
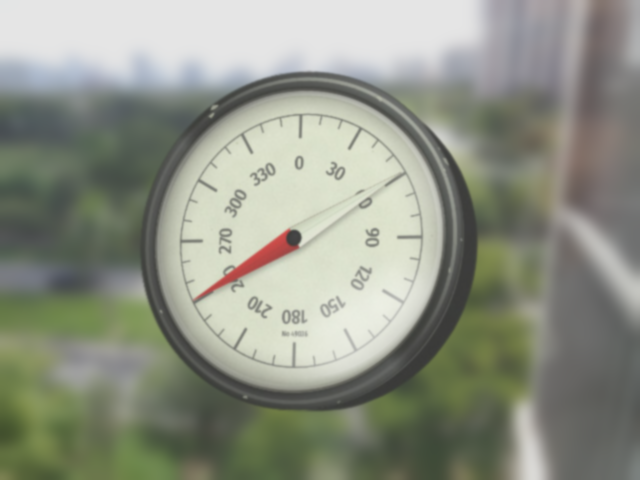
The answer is 240 °
